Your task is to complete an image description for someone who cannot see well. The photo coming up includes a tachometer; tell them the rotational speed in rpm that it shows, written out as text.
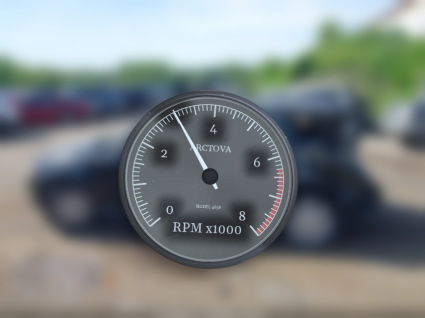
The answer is 3000 rpm
